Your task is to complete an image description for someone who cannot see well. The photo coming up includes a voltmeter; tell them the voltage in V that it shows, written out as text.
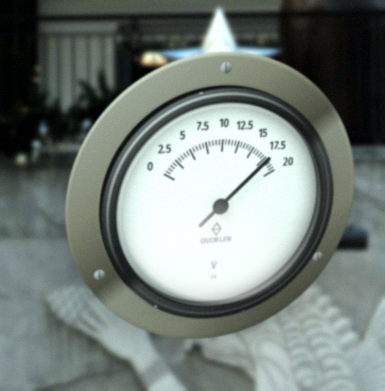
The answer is 17.5 V
